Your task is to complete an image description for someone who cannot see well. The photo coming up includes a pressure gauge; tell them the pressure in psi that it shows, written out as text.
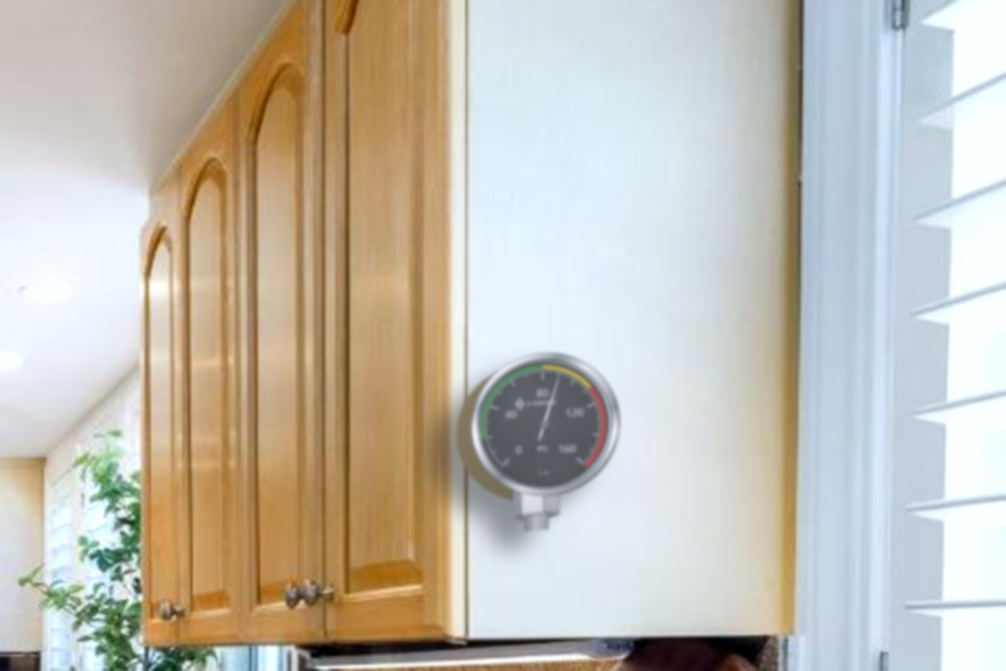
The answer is 90 psi
